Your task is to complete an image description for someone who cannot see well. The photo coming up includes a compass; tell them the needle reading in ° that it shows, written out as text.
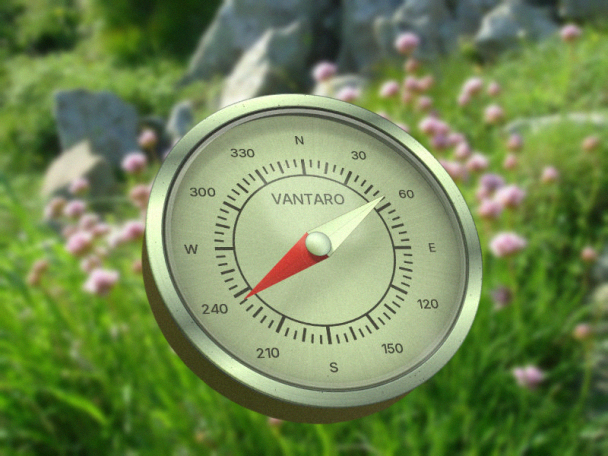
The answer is 235 °
